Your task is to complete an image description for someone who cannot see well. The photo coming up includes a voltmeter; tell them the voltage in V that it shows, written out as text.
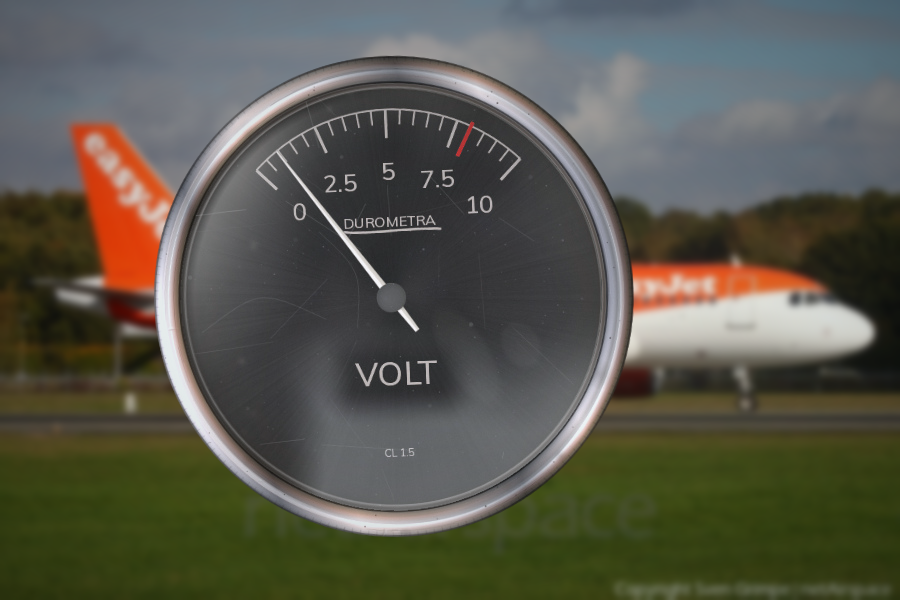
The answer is 1 V
